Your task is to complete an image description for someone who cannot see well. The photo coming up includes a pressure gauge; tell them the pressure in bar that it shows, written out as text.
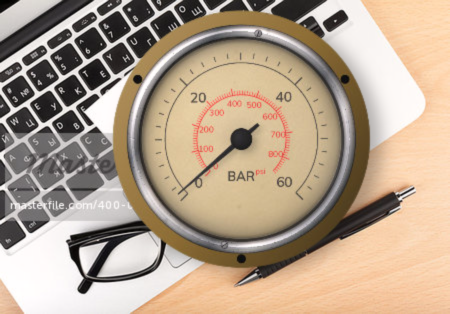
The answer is 1 bar
